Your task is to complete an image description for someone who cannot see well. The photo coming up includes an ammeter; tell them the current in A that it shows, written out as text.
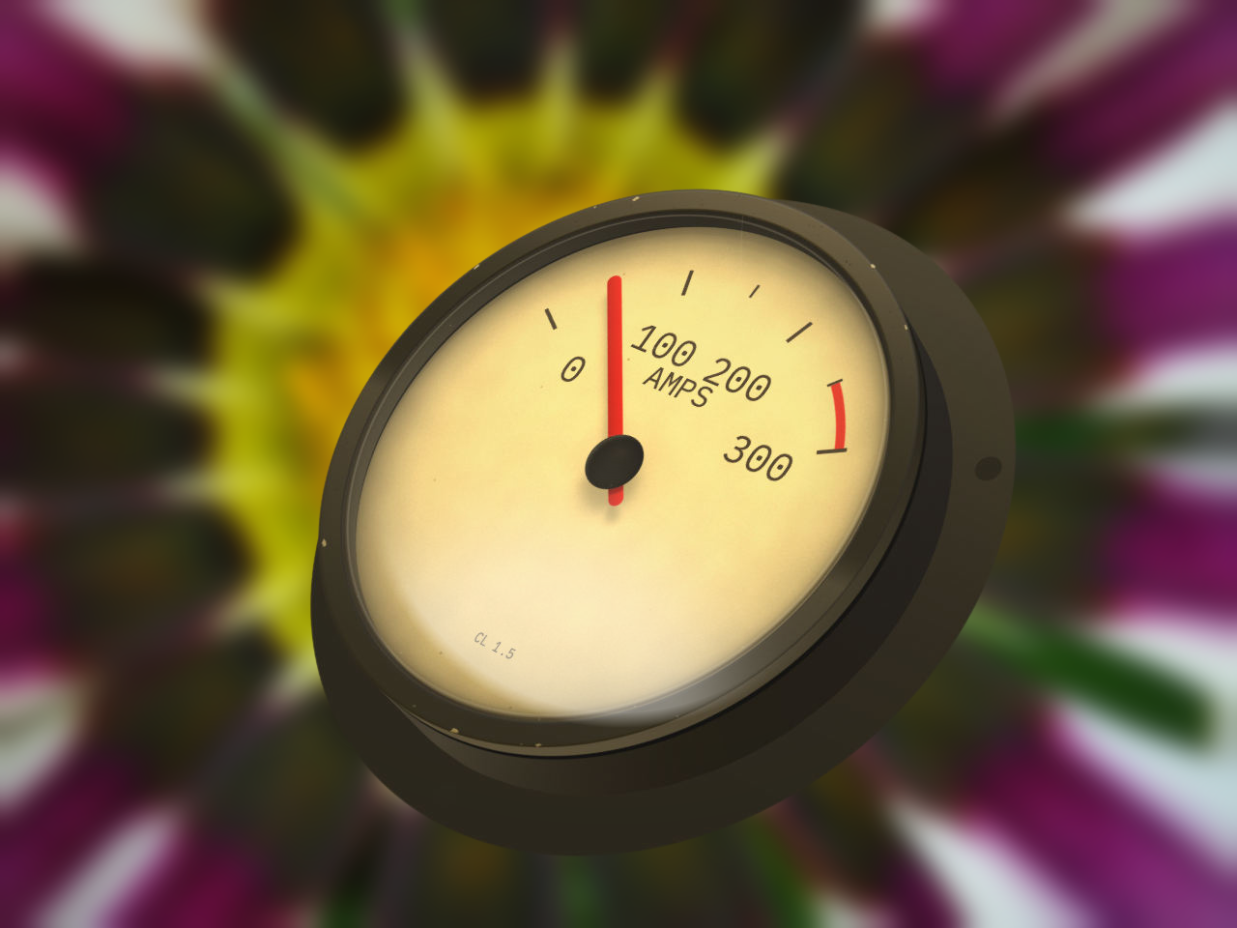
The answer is 50 A
